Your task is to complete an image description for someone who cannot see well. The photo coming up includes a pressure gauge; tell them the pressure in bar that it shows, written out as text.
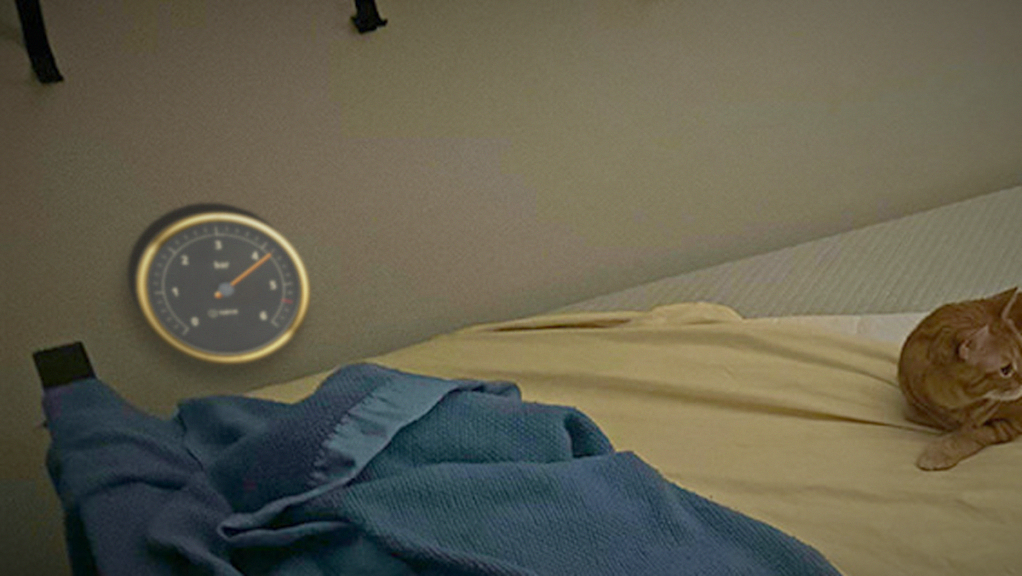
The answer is 4.2 bar
